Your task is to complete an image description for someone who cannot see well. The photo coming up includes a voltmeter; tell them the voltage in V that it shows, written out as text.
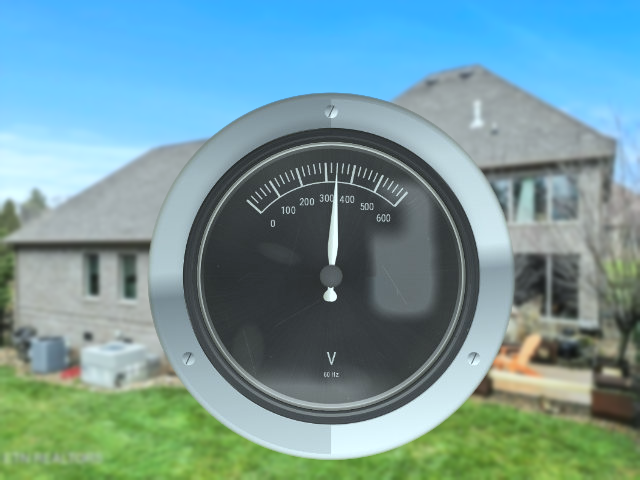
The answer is 340 V
